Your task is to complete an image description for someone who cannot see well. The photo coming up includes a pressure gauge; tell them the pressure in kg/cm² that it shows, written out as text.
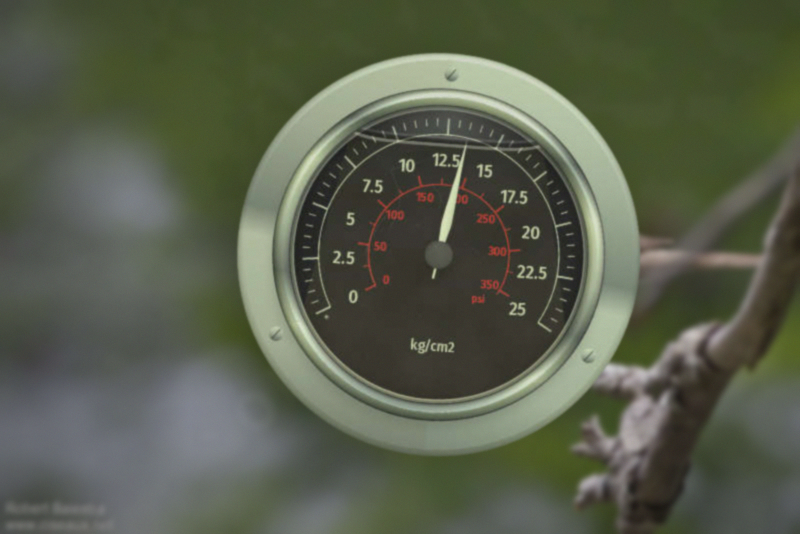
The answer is 13.5 kg/cm²
